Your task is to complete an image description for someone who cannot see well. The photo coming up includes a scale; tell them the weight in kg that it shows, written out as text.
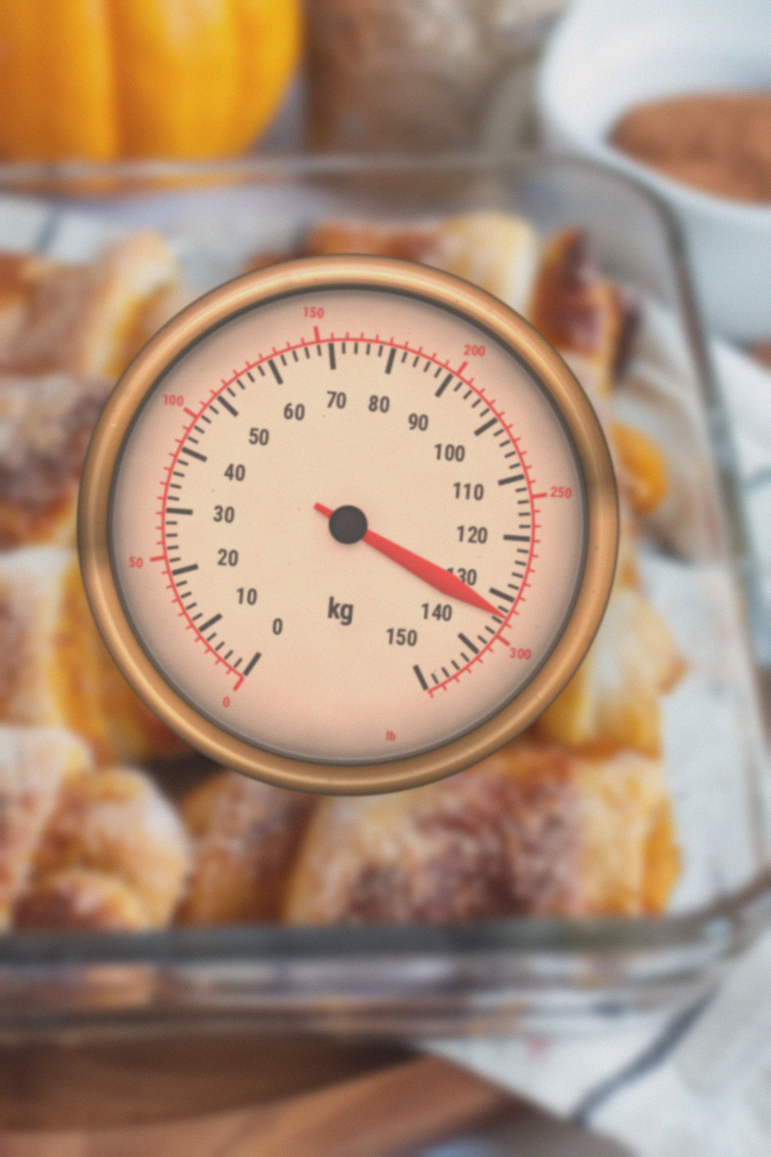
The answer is 133 kg
